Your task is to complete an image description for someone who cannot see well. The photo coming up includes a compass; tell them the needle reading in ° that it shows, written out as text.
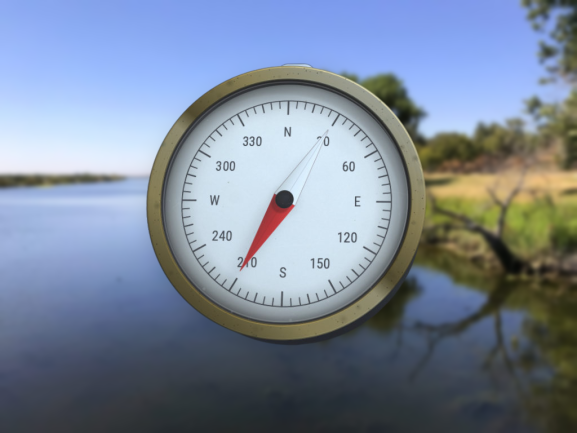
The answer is 210 °
